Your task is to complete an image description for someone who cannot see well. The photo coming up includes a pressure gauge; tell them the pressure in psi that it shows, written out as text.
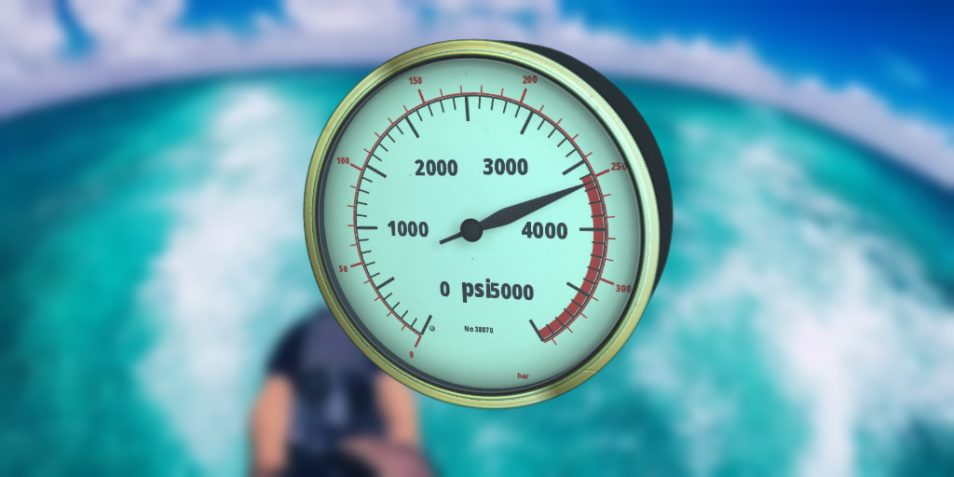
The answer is 3650 psi
